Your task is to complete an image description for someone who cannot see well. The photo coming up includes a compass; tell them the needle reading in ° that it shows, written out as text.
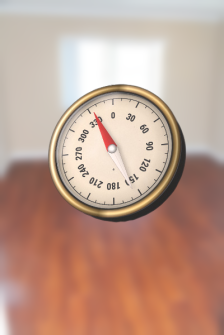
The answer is 335 °
